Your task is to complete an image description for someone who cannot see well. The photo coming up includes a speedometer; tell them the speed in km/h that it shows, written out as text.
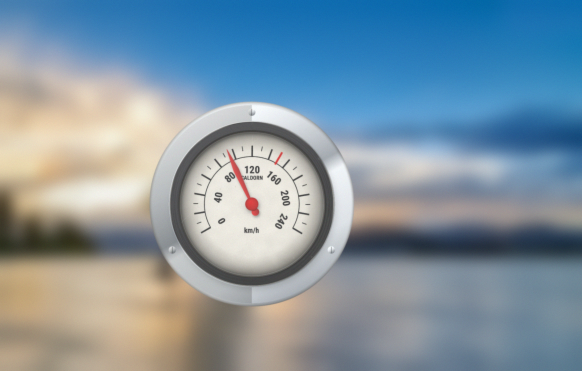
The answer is 95 km/h
